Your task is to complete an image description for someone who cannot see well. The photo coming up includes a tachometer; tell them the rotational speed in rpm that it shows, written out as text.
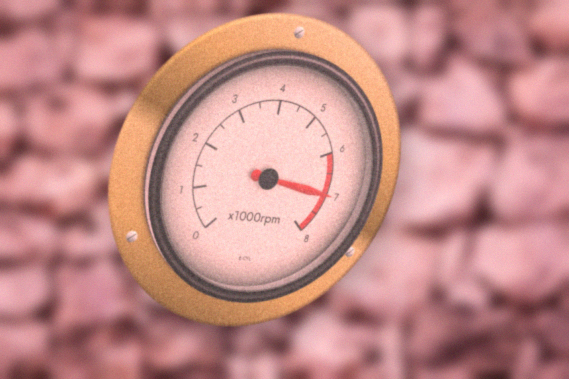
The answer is 7000 rpm
